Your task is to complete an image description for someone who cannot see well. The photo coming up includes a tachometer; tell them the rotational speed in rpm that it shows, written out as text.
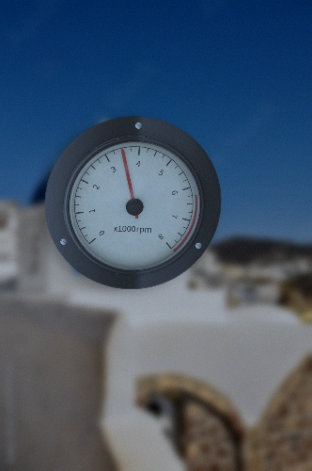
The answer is 3500 rpm
